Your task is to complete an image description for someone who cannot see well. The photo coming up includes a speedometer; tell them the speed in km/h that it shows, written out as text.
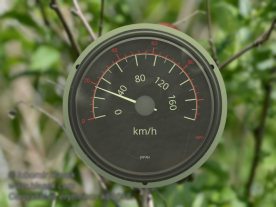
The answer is 30 km/h
